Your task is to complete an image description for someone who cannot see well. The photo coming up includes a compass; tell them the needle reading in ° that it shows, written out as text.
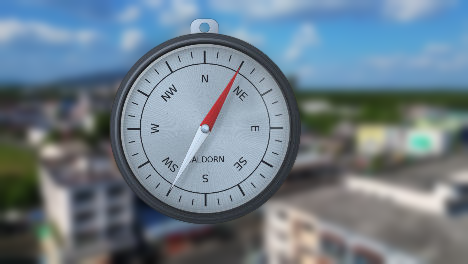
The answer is 30 °
